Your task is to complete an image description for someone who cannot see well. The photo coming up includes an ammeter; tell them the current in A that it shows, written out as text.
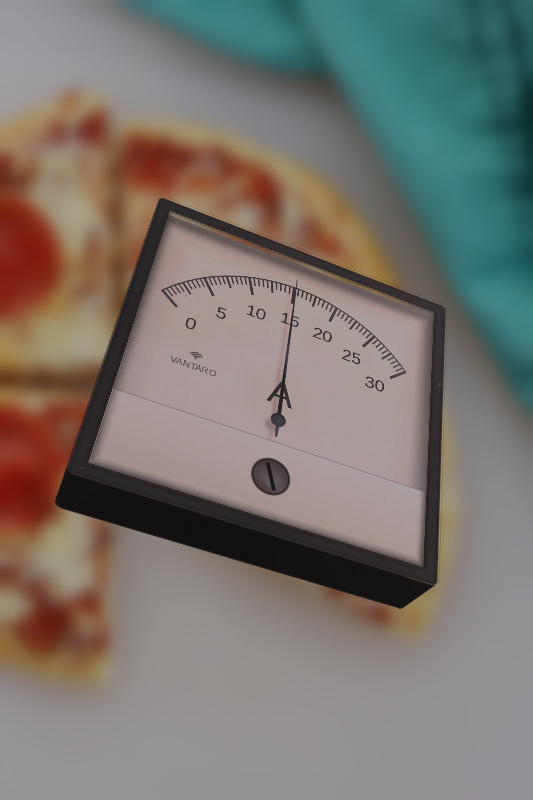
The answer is 15 A
